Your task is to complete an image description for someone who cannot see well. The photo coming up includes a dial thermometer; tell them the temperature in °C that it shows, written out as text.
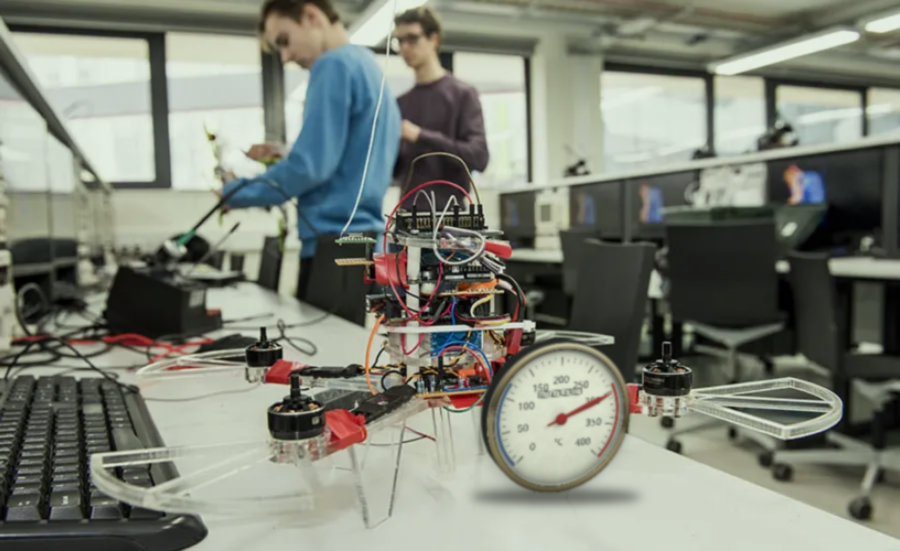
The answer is 300 °C
